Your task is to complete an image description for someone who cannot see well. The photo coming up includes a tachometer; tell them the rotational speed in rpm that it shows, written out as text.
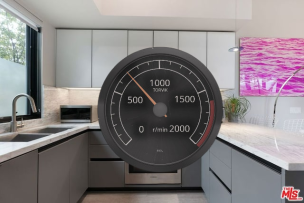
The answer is 700 rpm
